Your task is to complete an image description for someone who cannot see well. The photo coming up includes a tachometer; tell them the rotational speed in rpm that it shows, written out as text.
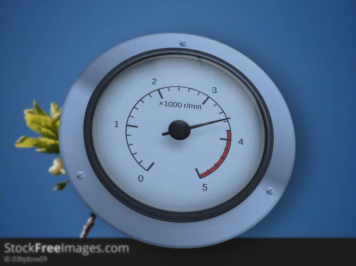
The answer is 3600 rpm
